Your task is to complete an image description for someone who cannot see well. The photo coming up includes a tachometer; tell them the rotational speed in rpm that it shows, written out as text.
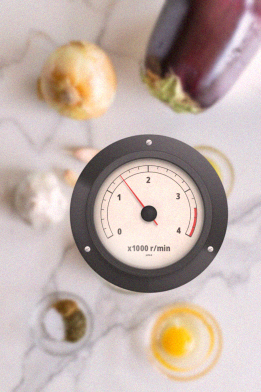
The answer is 1400 rpm
